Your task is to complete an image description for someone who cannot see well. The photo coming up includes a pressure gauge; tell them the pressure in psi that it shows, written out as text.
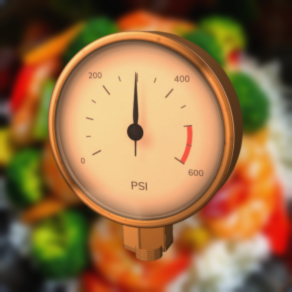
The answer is 300 psi
